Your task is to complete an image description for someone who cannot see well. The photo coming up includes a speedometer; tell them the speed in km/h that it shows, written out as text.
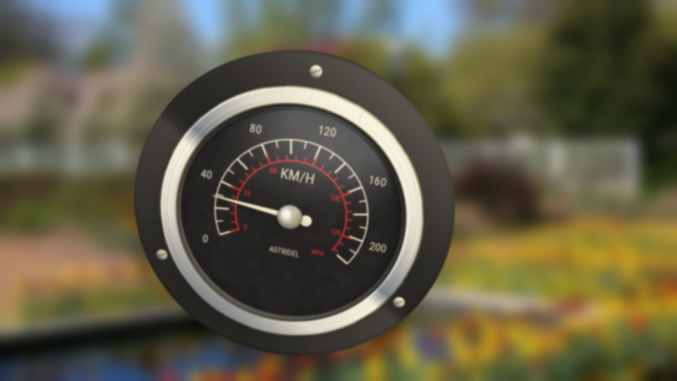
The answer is 30 km/h
